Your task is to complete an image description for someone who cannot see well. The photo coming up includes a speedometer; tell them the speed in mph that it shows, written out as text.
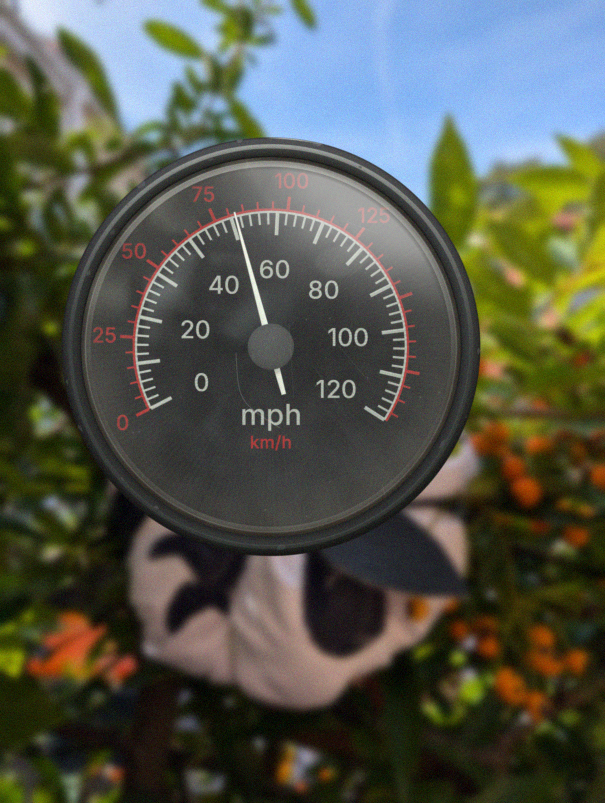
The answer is 51 mph
